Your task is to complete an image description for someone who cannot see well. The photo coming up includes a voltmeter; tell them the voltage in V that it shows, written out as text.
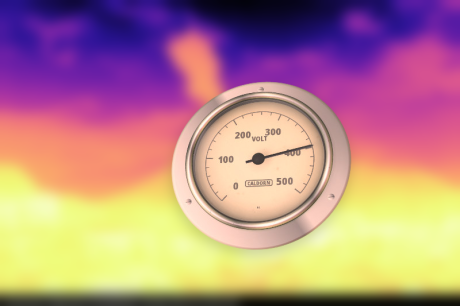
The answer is 400 V
